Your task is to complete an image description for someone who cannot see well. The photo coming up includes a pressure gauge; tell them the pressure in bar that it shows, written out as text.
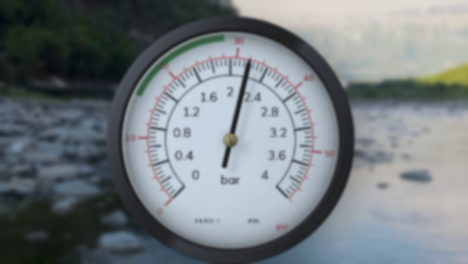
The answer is 2.2 bar
